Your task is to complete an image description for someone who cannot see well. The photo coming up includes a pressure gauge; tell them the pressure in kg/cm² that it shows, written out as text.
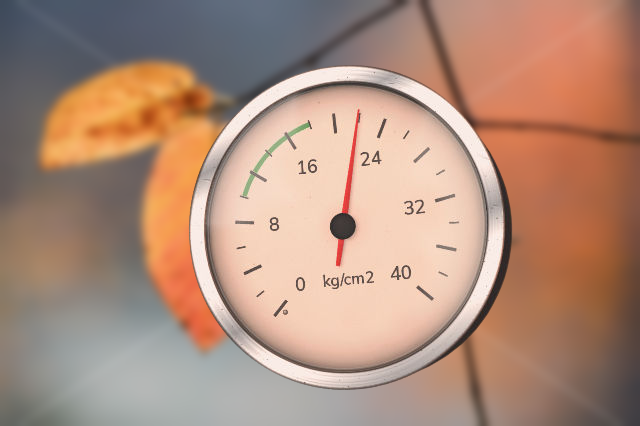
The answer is 22 kg/cm²
